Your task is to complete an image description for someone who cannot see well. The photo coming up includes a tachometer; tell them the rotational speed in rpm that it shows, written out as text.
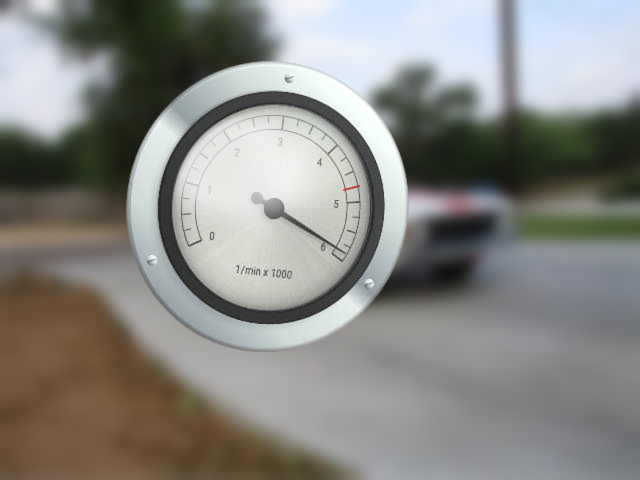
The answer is 5875 rpm
